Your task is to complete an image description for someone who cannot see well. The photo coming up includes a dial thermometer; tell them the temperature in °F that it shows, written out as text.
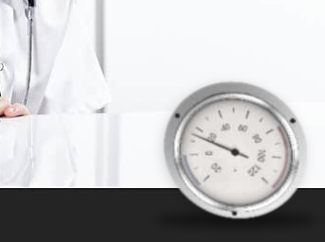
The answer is 15 °F
